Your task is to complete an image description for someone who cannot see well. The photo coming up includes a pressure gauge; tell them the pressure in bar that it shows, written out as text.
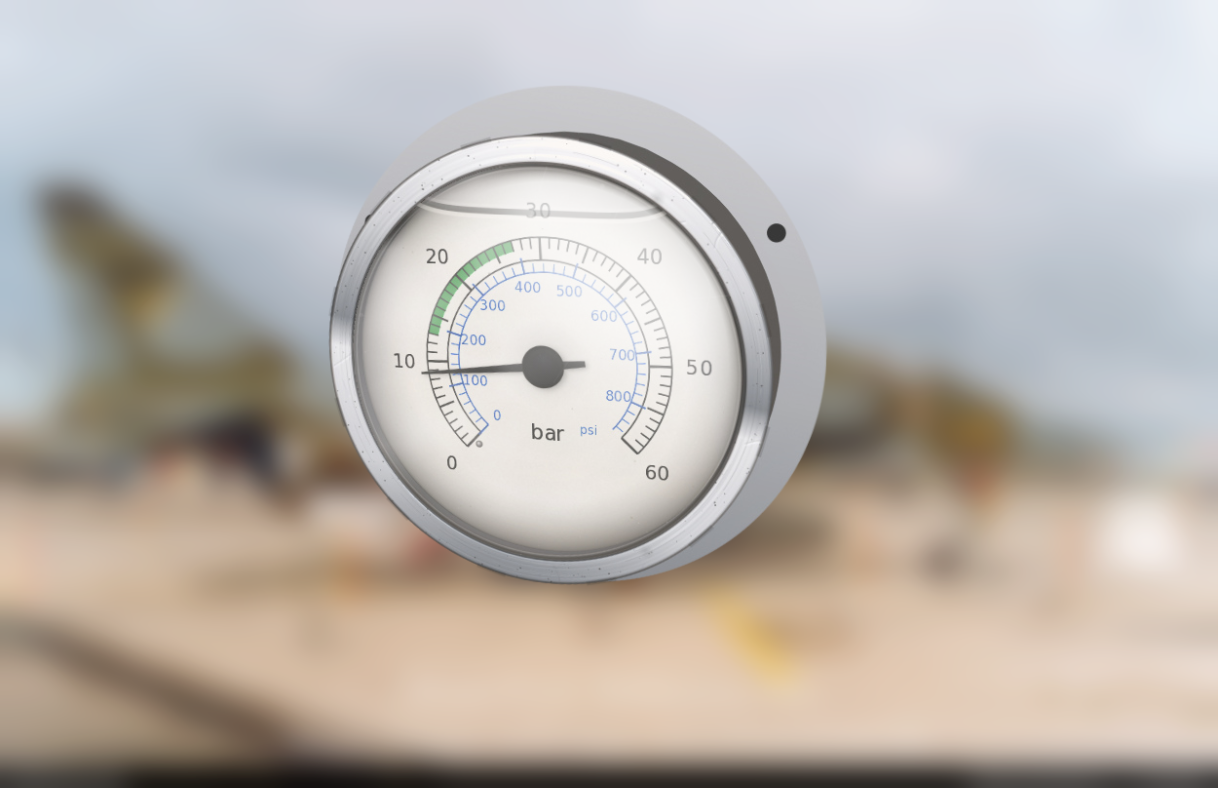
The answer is 9 bar
